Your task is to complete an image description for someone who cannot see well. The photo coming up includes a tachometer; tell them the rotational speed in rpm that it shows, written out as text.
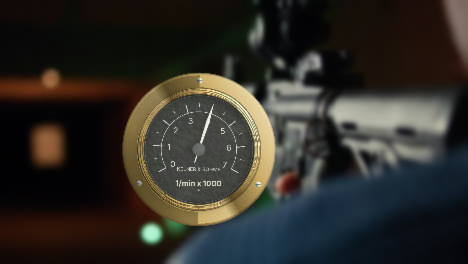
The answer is 4000 rpm
